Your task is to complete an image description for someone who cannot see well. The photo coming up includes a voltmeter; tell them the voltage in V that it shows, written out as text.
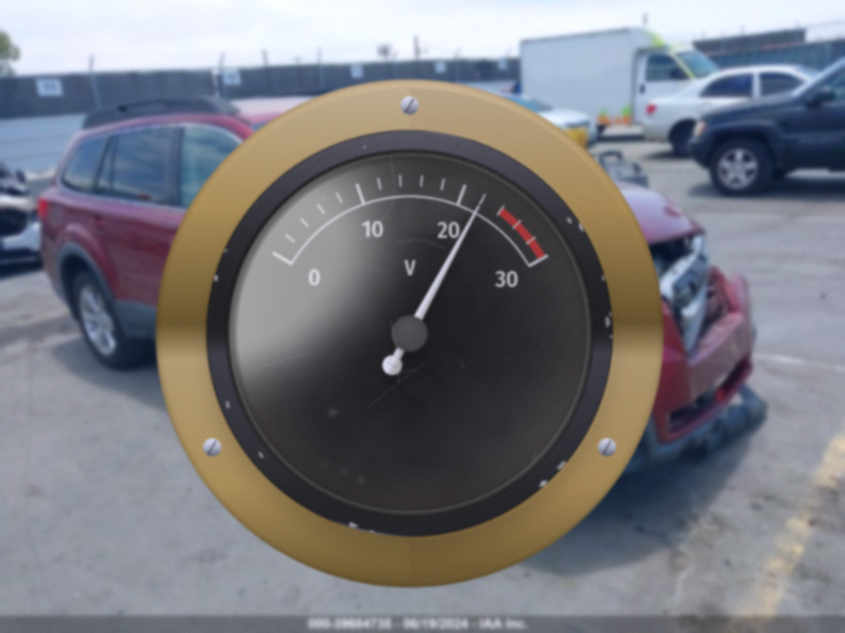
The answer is 22 V
